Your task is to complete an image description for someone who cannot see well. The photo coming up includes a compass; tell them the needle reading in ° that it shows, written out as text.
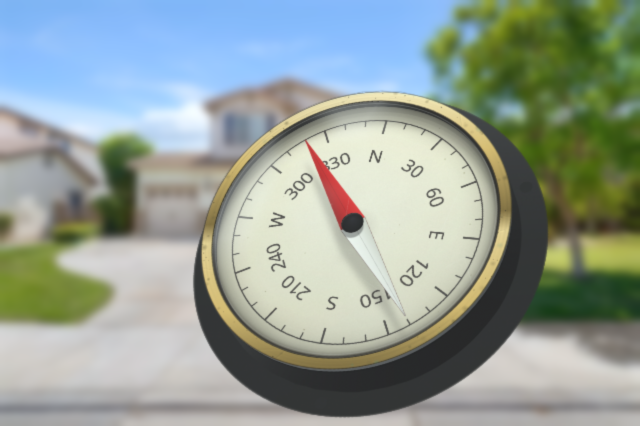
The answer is 320 °
